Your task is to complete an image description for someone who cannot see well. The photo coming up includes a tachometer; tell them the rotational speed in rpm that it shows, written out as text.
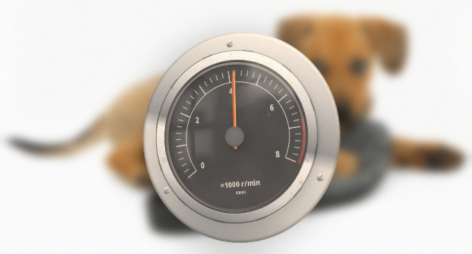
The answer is 4200 rpm
